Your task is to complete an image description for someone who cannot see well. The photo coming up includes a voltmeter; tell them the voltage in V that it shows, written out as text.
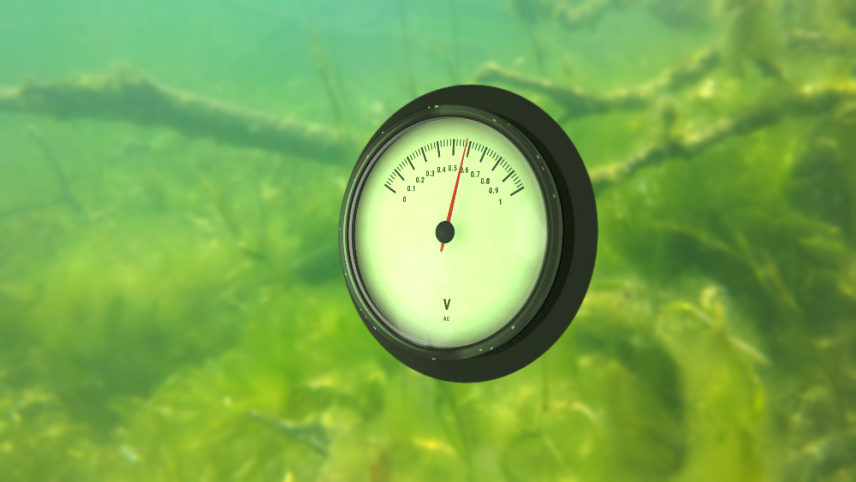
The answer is 0.6 V
